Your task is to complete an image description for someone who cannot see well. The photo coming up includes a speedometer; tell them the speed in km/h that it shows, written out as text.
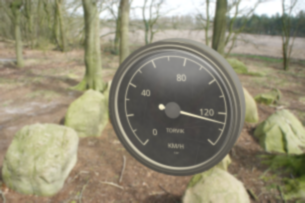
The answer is 125 km/h
